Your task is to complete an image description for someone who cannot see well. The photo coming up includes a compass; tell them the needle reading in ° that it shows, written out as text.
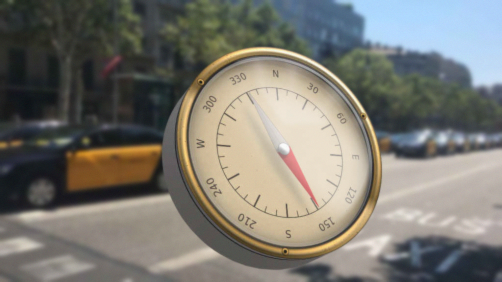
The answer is 150 °
